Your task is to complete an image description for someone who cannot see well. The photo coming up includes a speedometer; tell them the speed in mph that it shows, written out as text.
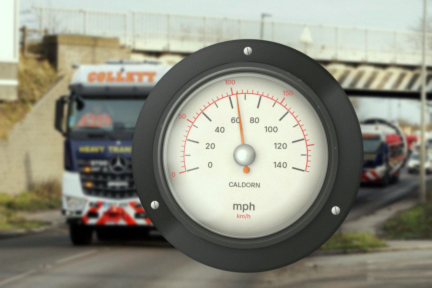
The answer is 65 mph
